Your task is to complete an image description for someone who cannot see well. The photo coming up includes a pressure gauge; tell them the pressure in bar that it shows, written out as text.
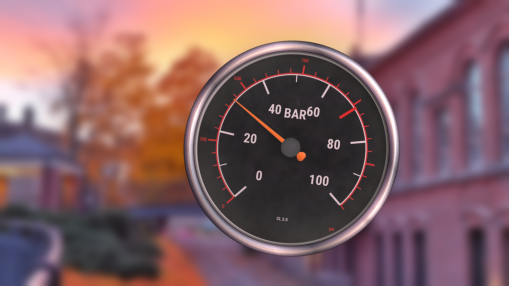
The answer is 30 bar
